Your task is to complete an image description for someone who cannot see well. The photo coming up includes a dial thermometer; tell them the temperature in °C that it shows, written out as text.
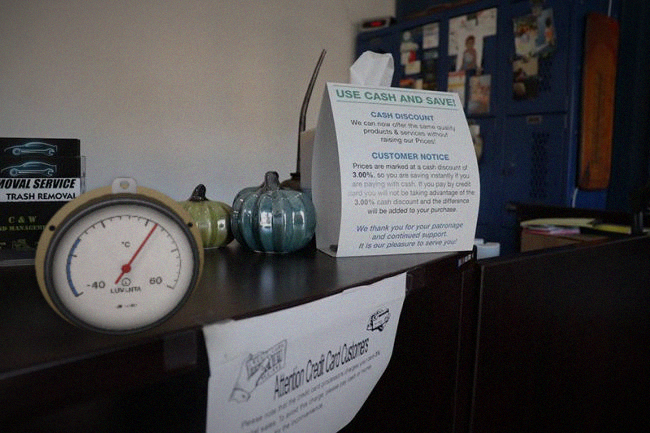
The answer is 24 °C
